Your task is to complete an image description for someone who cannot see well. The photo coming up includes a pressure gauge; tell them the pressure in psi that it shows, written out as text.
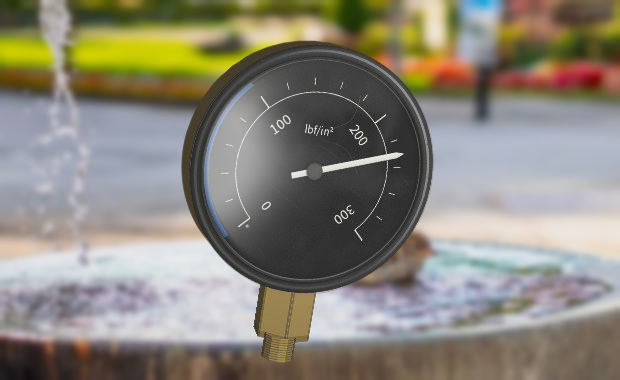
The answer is 230 psi
